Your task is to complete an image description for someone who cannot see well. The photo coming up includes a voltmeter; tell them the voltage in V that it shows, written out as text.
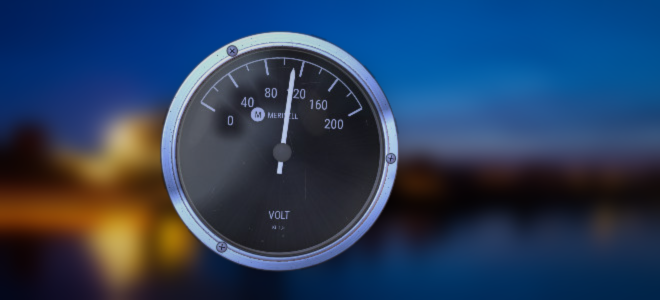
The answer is 110 V
